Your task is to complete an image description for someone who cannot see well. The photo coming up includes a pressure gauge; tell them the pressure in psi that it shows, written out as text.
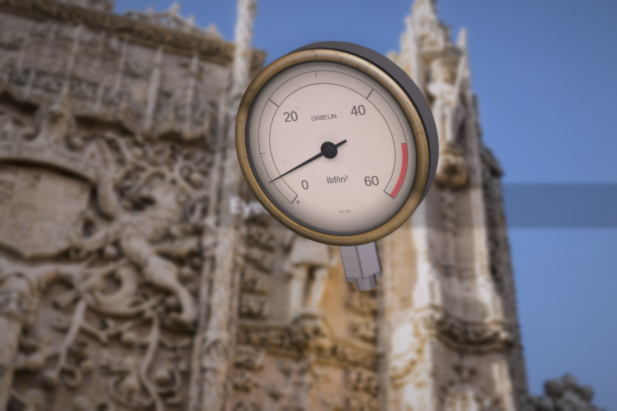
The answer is 5 psi
